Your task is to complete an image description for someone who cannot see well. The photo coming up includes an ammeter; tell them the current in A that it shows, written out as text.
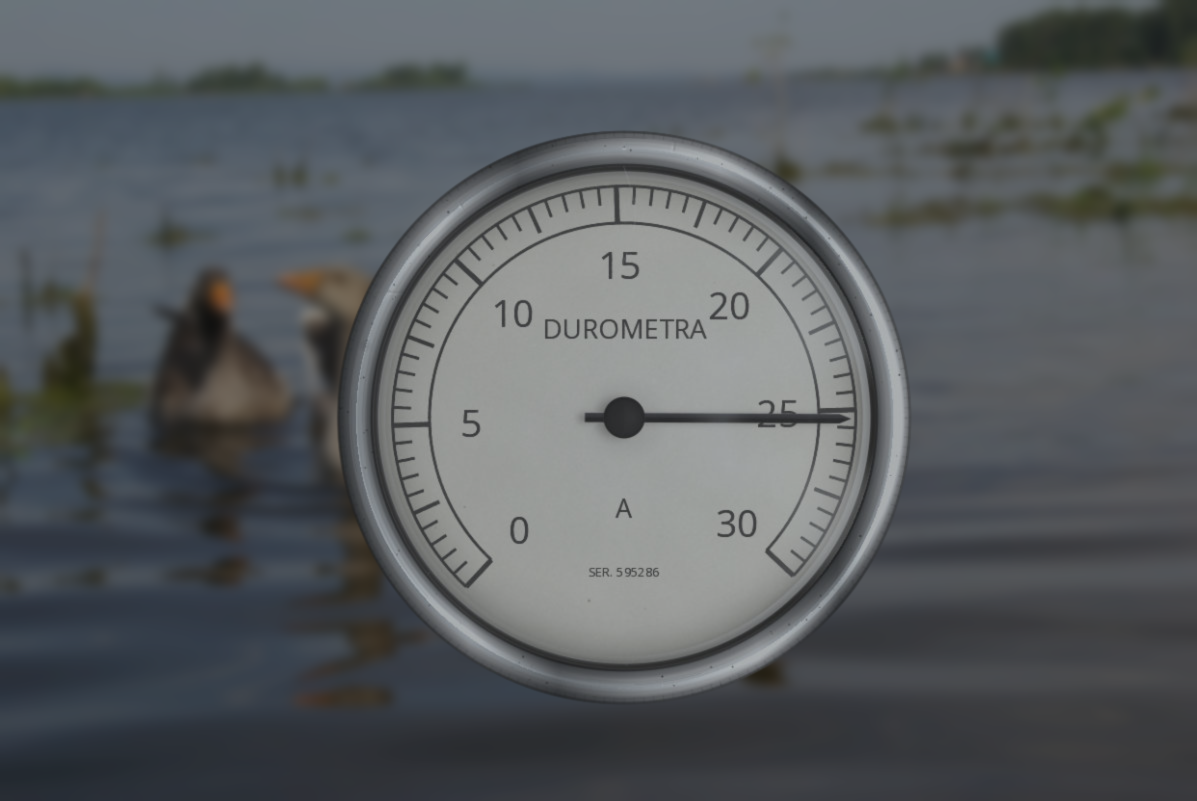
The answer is 25.25 A
